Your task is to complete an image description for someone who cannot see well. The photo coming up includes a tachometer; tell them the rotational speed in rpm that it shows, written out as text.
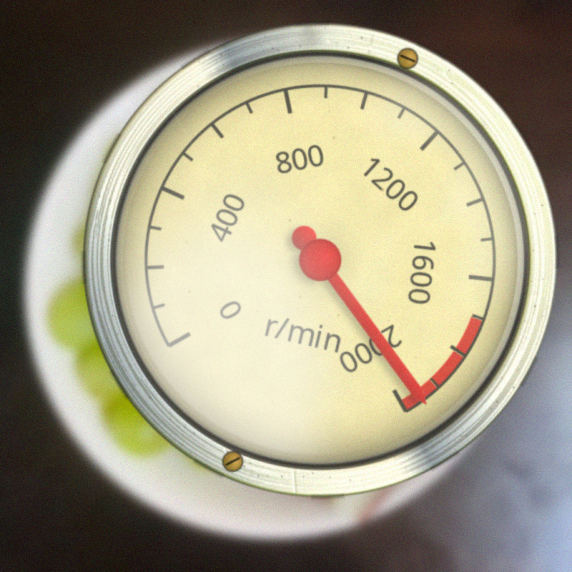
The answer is 1950 rpm
